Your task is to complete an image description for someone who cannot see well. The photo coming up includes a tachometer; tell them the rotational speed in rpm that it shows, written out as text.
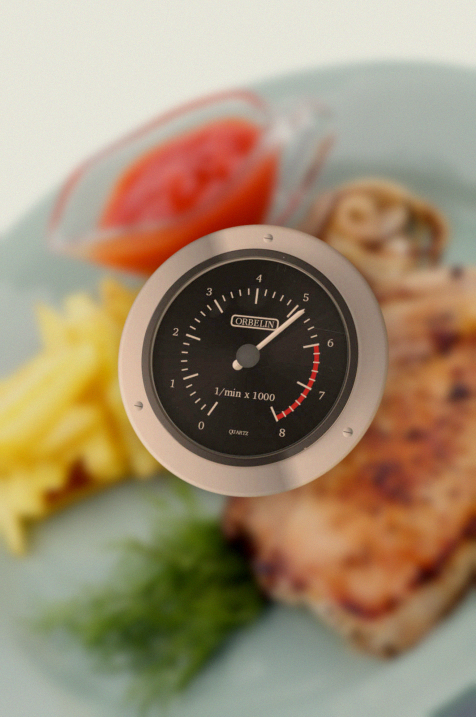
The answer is 5200 rpm
